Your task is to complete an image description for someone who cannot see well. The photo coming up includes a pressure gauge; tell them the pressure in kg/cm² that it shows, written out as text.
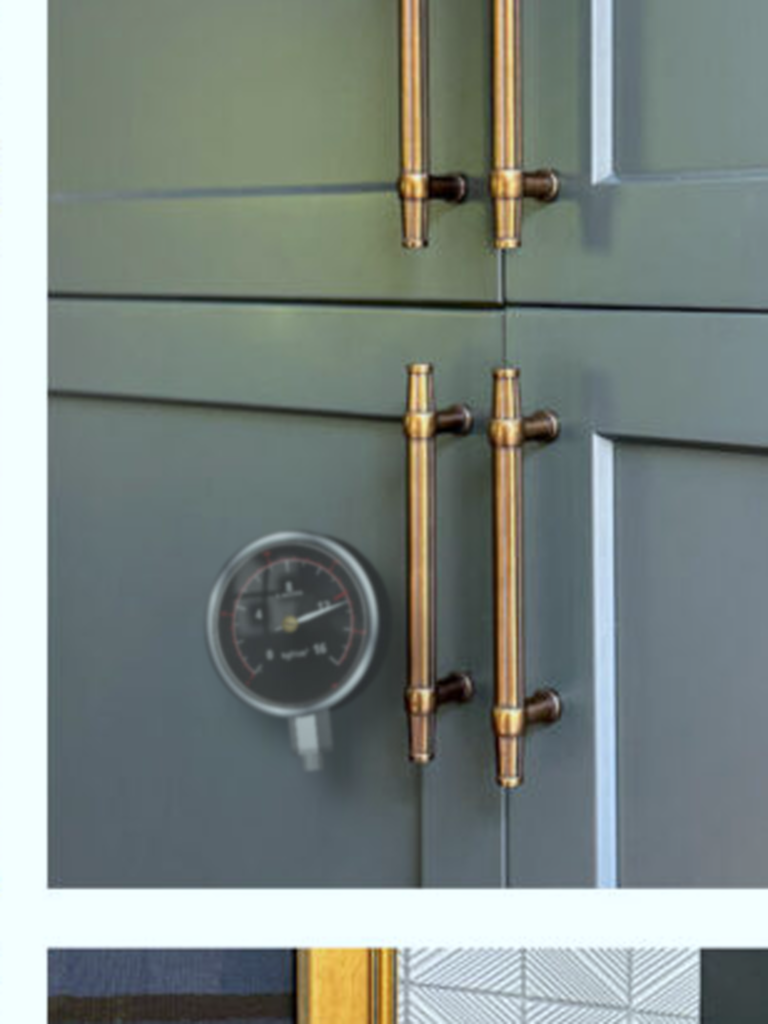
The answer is 12.5 kg/cm²
